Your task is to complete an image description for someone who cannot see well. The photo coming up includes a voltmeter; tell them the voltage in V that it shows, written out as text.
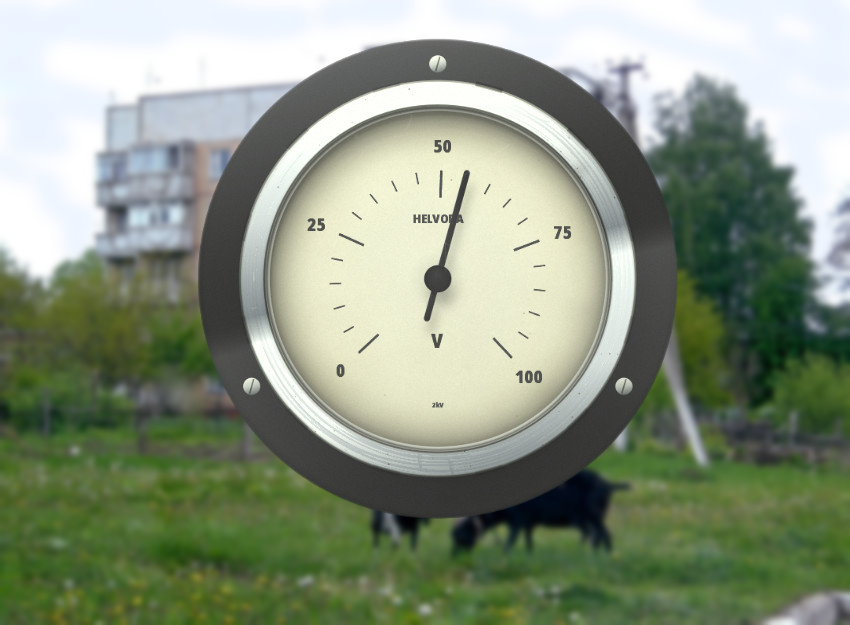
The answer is 55 V
